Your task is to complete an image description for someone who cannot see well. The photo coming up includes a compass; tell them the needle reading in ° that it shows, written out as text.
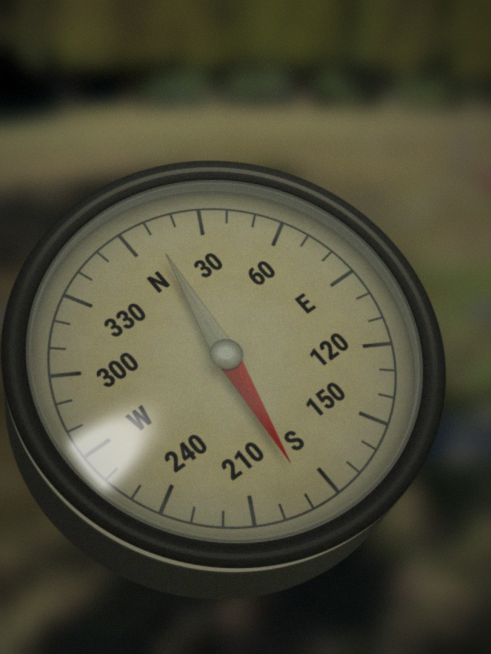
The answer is 190 °
